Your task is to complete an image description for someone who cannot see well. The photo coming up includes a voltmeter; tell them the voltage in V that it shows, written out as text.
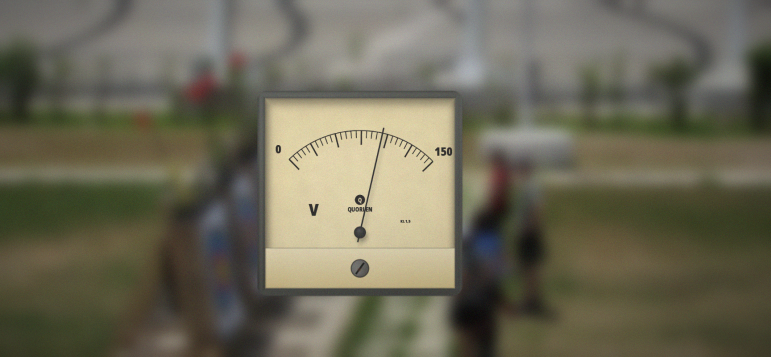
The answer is 95 V
